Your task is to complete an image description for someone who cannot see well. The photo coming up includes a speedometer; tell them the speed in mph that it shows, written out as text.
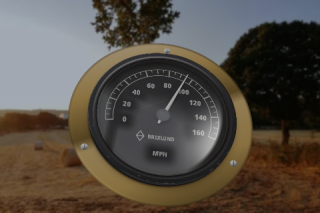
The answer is 95 mph
